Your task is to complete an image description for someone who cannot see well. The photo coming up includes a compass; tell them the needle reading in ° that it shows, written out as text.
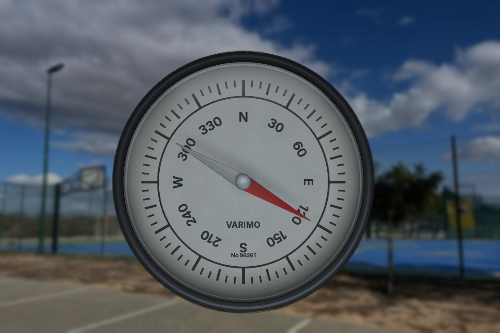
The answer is 120 °
